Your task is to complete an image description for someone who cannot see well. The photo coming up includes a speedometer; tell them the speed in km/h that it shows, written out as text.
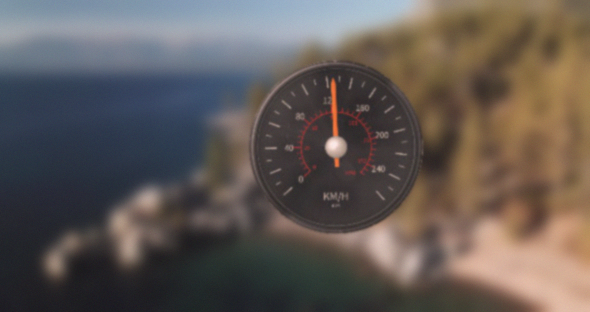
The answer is 125 km/h
